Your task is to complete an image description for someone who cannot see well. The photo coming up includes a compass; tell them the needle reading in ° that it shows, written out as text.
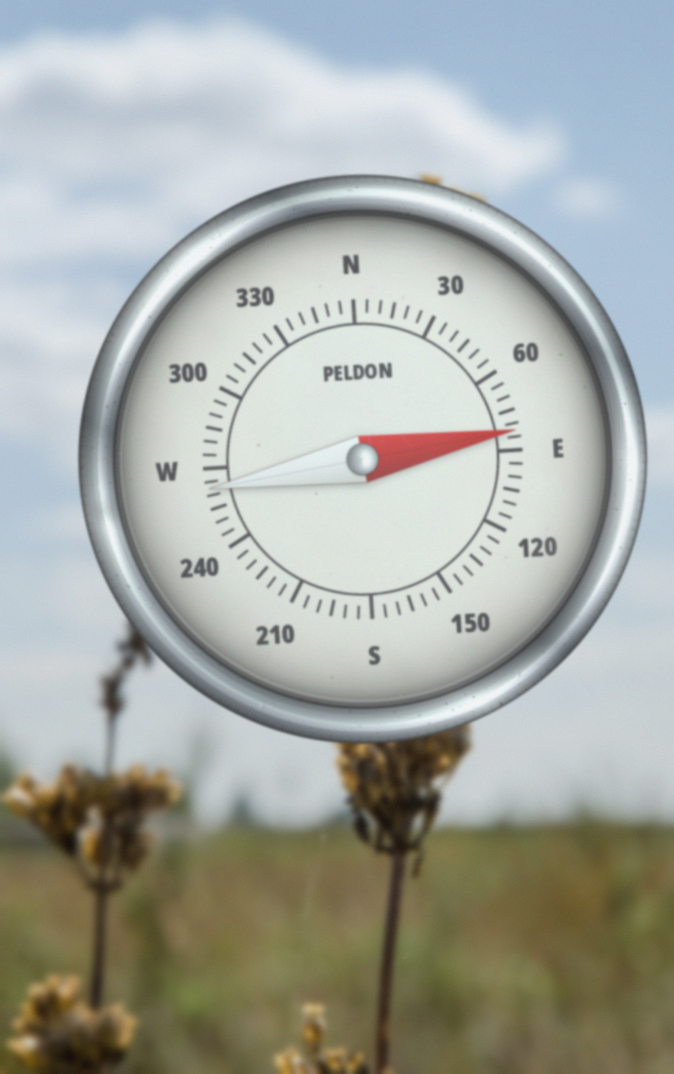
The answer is 82.5 °
